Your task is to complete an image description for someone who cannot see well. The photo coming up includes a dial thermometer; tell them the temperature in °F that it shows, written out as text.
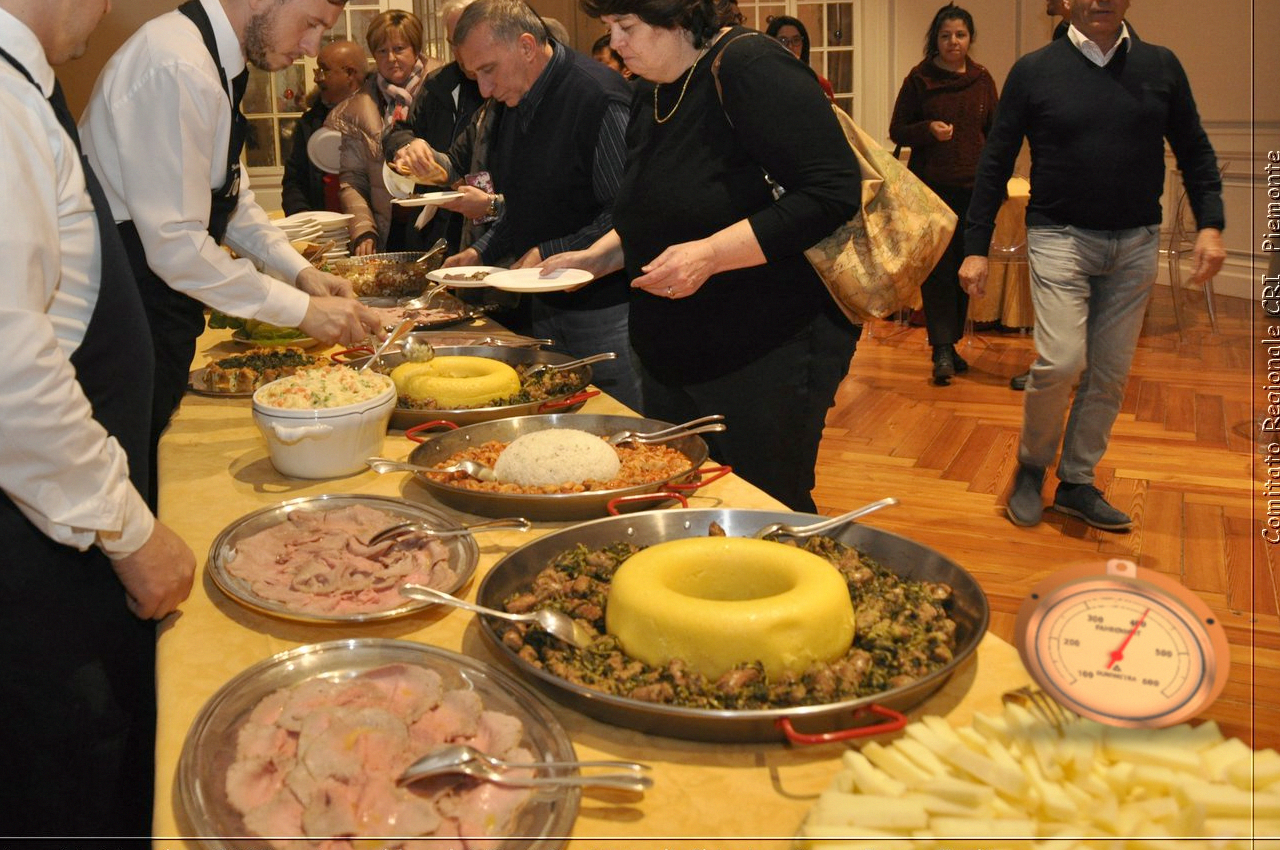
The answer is 400 °F
